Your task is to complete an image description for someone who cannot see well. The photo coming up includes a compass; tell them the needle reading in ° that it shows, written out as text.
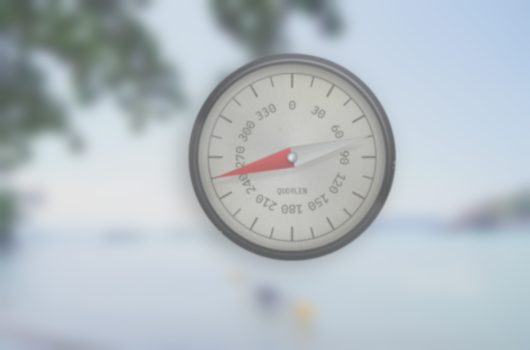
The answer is 255 °
